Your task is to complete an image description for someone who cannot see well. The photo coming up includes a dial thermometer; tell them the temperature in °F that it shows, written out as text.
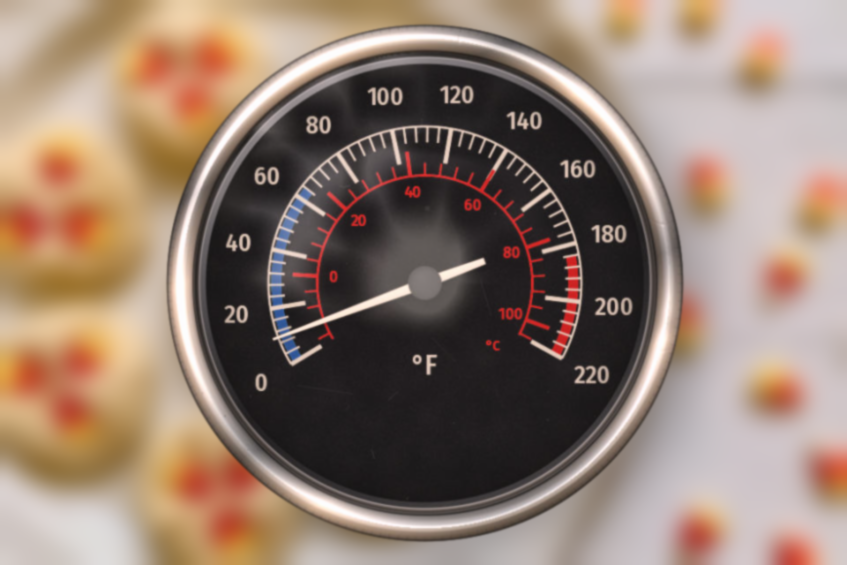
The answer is 10 °F
